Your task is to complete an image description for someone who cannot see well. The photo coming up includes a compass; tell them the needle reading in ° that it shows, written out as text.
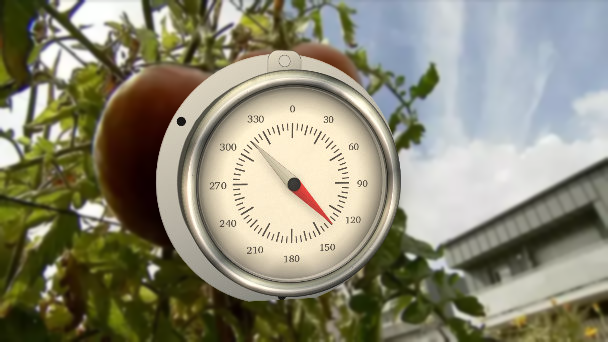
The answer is 135 °
